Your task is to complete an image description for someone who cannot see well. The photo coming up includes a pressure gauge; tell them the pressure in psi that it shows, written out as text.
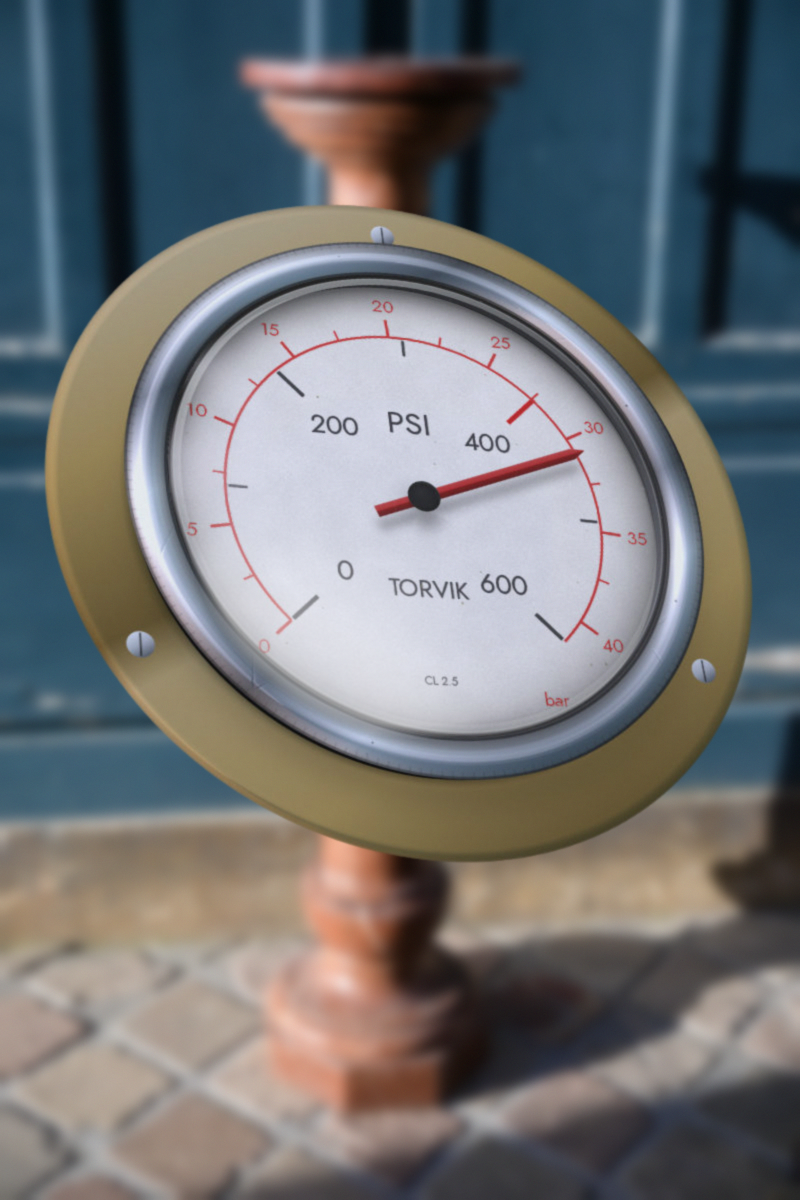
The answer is 450 psi
